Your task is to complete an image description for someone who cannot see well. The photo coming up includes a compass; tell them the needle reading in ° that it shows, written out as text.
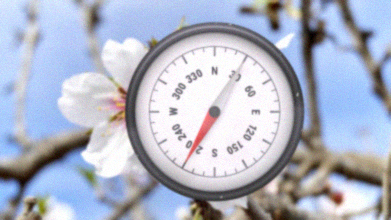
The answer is 210 °
